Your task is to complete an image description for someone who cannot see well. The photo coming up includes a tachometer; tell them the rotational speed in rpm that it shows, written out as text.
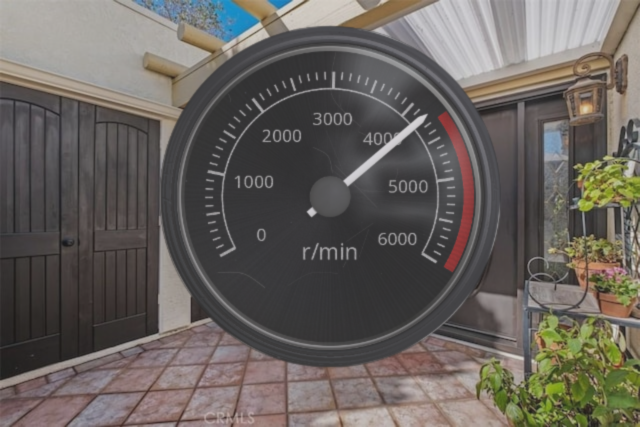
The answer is 4200 rpm
